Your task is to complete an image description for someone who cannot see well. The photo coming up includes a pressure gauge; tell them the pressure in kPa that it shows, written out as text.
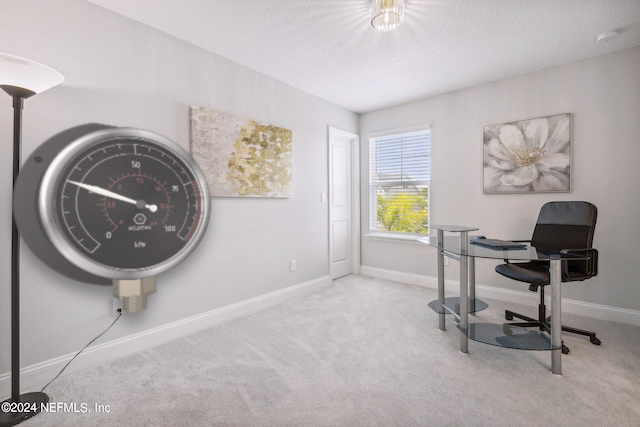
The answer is 25 kPa
